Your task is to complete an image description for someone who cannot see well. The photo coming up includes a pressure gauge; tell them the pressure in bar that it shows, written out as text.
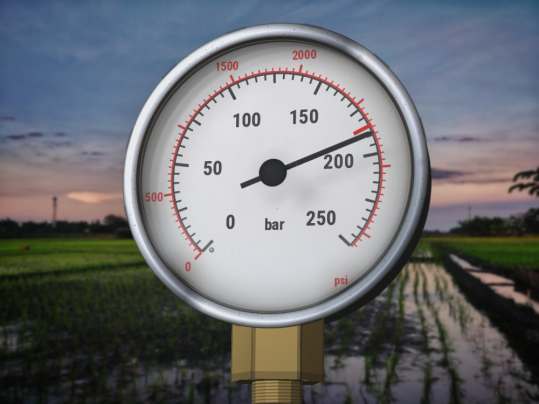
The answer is 190 bar
